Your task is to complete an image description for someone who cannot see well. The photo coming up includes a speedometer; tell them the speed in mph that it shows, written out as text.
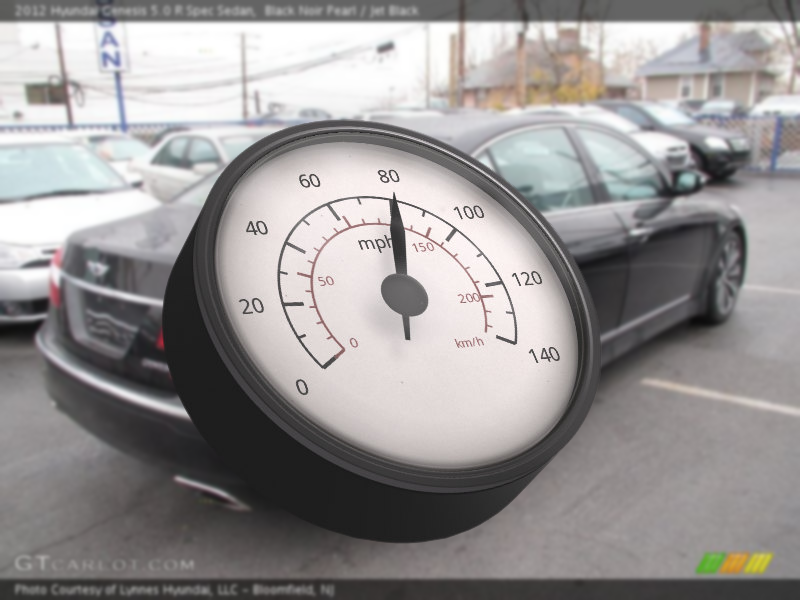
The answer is 80 mph
